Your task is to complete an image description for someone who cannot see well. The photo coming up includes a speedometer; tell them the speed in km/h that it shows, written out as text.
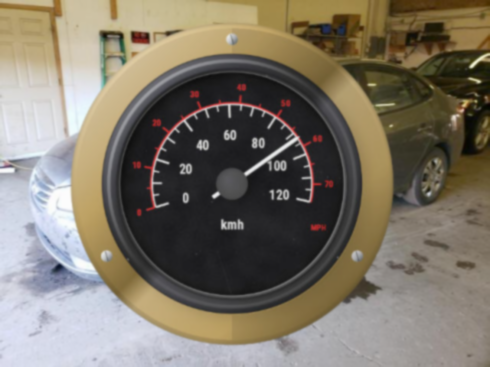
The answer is 92.5 km/h
